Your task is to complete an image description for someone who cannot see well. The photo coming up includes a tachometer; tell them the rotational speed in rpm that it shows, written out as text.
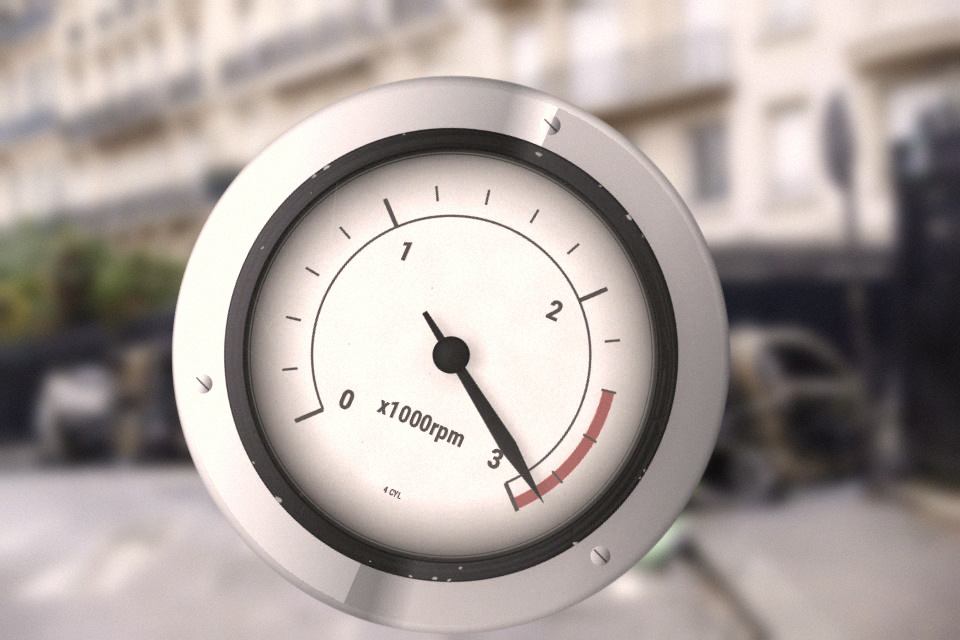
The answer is 2900 rpm
